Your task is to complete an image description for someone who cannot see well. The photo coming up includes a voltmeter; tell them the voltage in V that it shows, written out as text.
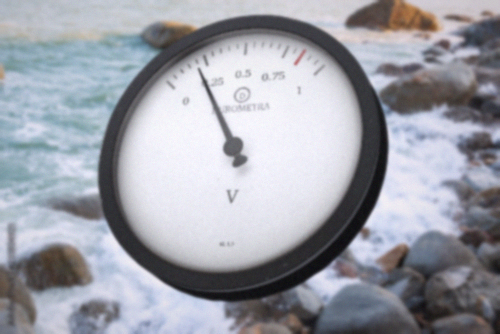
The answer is 0.2 V
